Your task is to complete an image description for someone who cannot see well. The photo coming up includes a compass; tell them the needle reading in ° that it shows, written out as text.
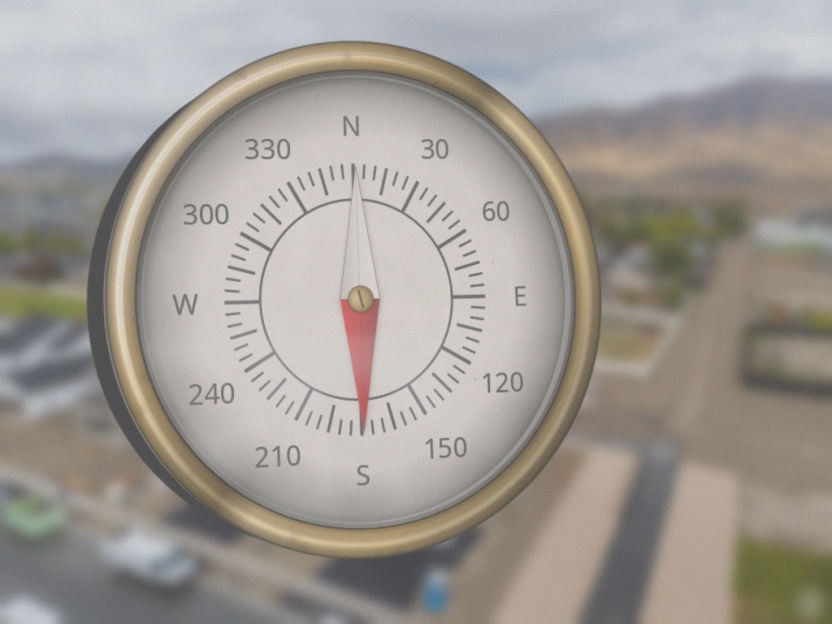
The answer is 180 °
